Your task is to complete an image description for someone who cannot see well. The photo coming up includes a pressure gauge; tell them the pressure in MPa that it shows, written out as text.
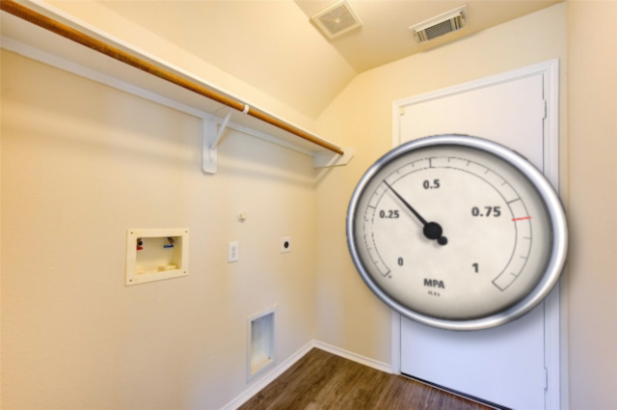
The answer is 0.35 MPa
